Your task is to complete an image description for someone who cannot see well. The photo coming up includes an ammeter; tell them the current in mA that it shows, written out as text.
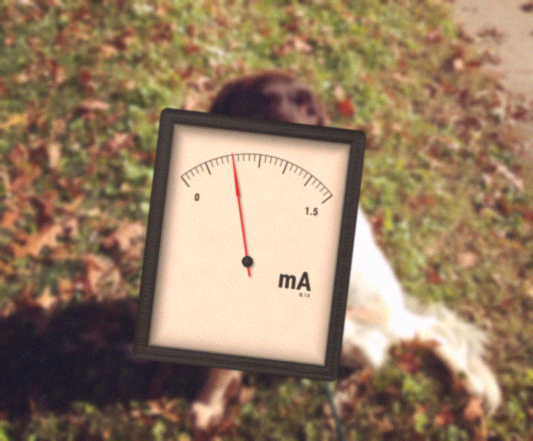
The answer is 0.5 mA
